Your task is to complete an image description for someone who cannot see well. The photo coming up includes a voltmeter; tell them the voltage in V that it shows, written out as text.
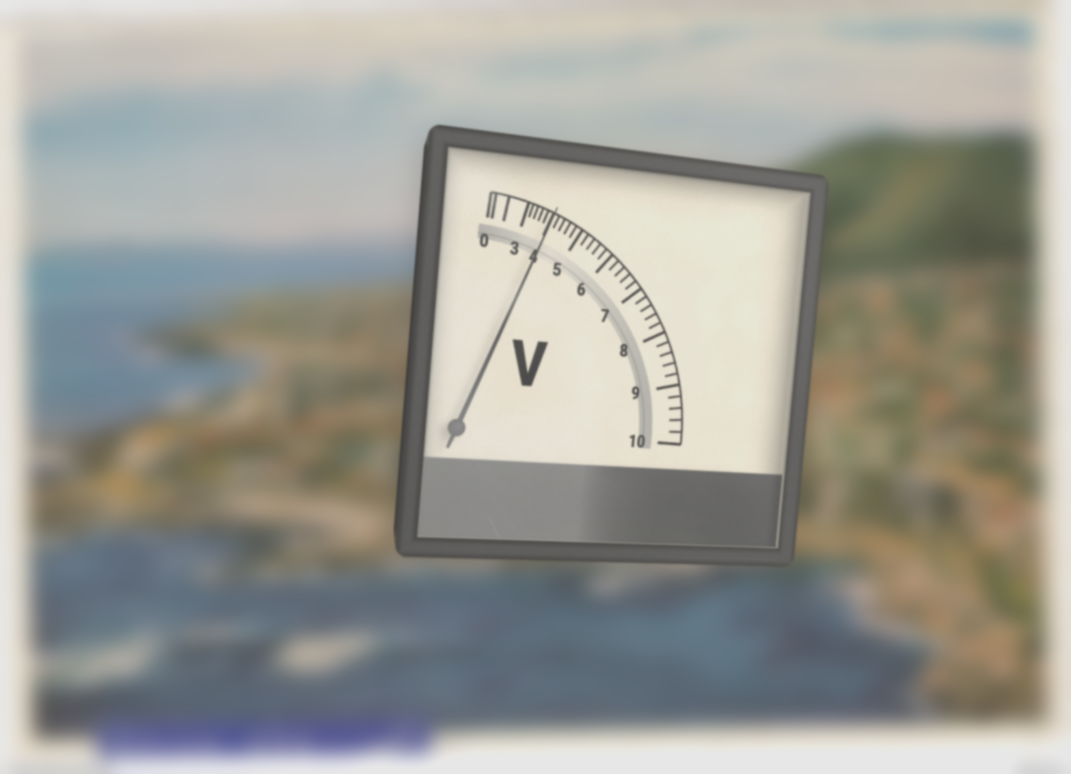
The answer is 4 V
